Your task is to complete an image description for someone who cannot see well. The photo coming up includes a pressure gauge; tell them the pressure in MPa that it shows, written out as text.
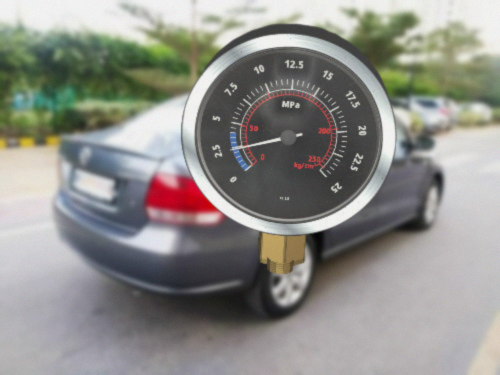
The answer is 2.5 MPa
